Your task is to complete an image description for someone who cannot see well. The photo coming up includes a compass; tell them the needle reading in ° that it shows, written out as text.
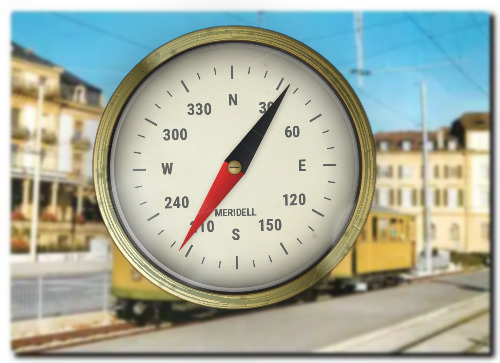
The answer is 215 °
